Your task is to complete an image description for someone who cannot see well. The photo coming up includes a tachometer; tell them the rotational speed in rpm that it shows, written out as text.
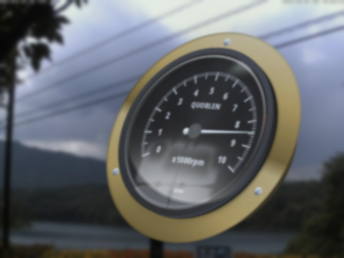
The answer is 8500 rpm
